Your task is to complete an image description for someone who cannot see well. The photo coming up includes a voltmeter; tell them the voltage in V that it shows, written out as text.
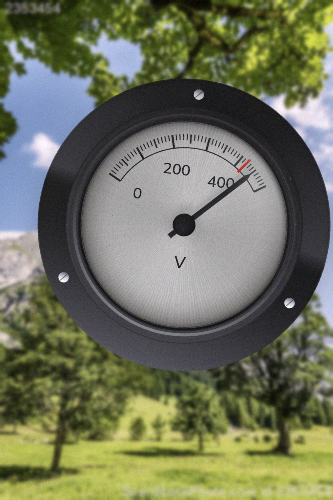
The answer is 450 V
